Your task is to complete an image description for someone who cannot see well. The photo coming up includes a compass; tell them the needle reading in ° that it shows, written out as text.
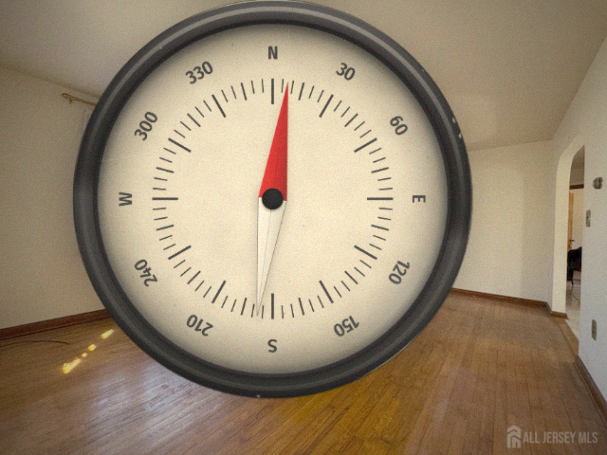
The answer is 7.5 °
